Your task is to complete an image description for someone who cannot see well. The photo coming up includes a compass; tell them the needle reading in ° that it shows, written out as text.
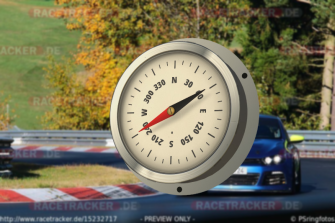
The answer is 240 °
